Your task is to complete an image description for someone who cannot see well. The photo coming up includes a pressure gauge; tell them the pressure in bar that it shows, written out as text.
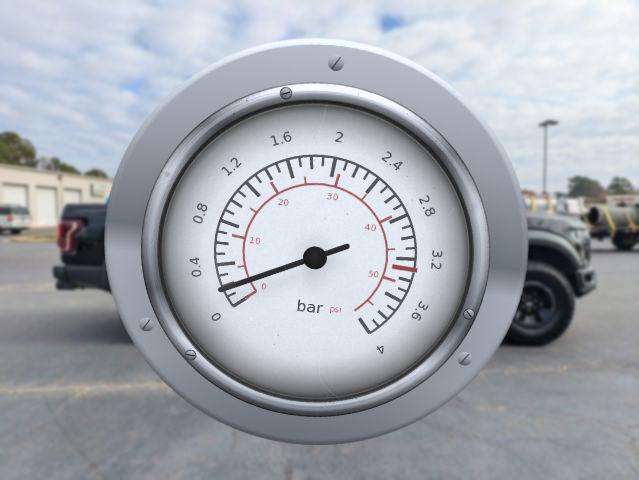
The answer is 0.2 bar
